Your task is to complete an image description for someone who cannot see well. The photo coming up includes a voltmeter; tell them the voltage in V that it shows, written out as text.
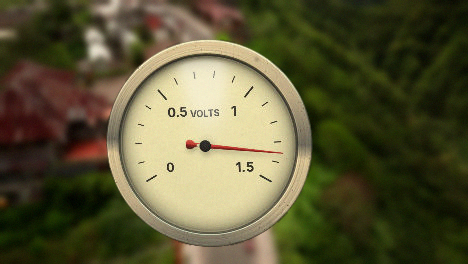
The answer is 1.35 V
